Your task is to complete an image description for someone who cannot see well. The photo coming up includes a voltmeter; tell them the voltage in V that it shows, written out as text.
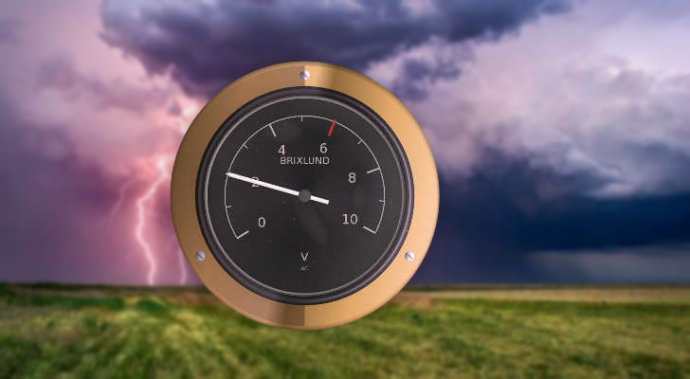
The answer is 2 V
